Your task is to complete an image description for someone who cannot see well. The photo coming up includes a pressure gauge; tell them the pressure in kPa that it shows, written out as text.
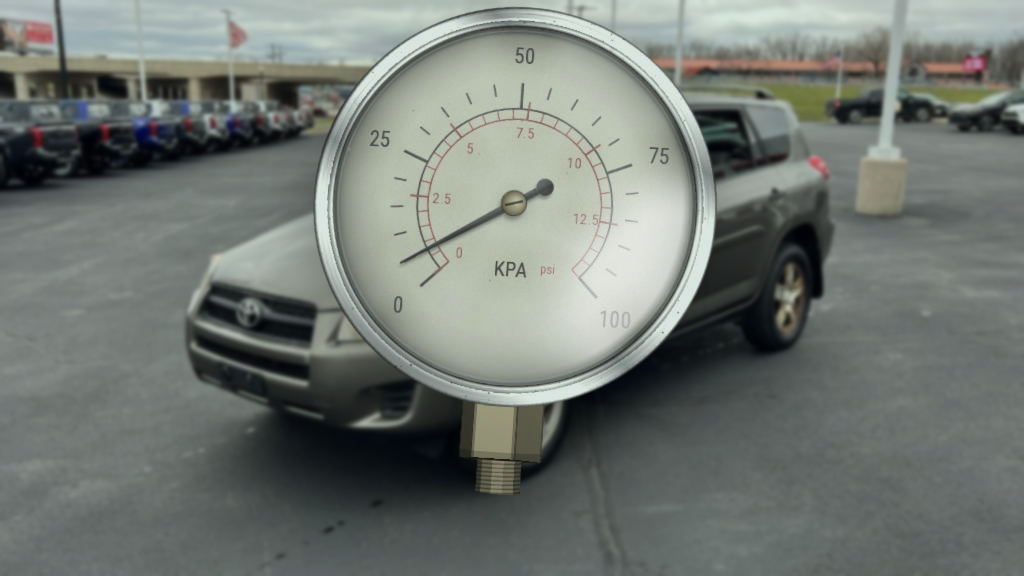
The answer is 5 kPa
